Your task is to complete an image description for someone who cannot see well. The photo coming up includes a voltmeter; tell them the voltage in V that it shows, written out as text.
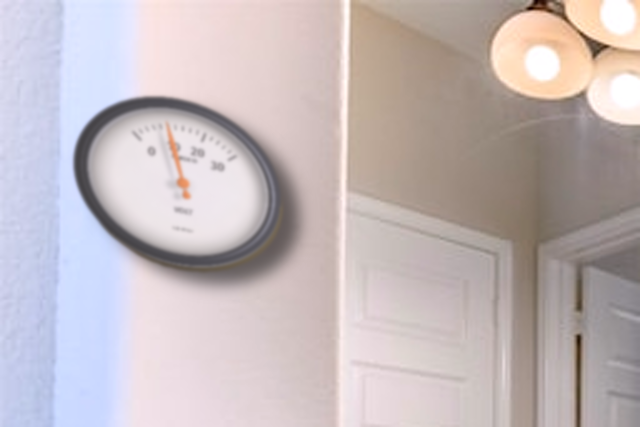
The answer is 10 V
